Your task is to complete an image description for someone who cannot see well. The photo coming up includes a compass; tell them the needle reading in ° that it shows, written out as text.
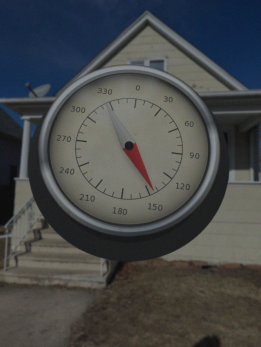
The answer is 145 °
